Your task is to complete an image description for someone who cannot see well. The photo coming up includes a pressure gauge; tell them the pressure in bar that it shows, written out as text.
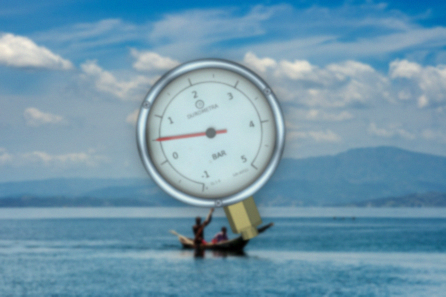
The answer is 0.5 bar
